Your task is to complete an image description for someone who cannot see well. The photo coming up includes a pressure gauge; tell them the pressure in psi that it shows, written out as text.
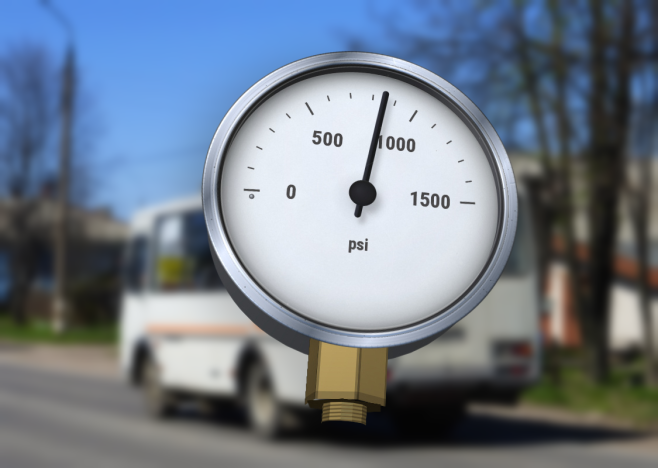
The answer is 850 psi
